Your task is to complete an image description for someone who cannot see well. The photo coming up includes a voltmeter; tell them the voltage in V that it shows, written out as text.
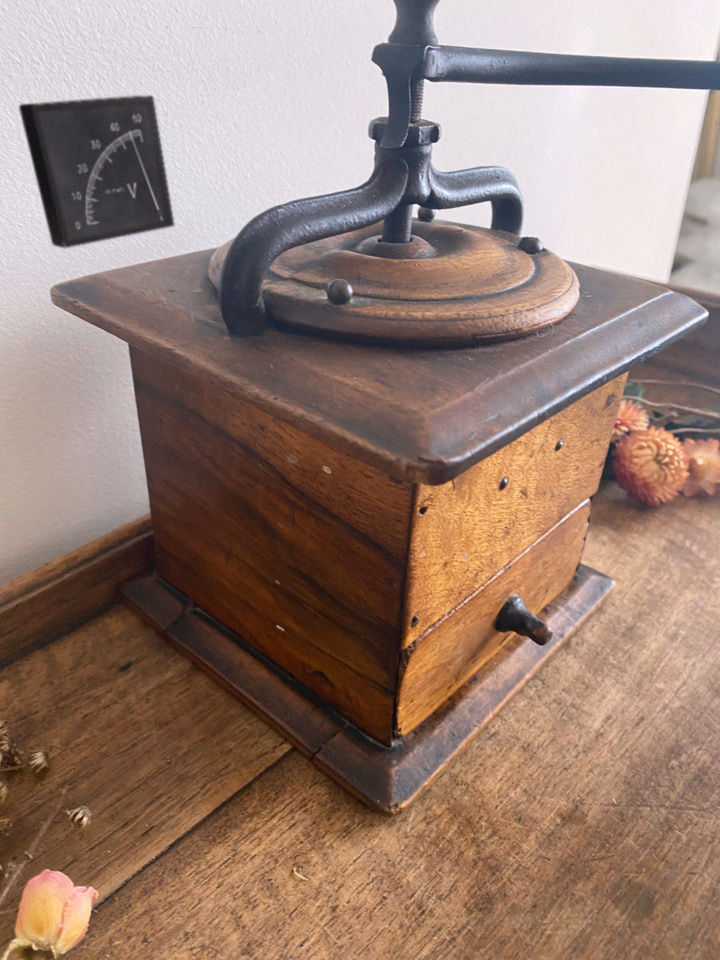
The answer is 45 V
